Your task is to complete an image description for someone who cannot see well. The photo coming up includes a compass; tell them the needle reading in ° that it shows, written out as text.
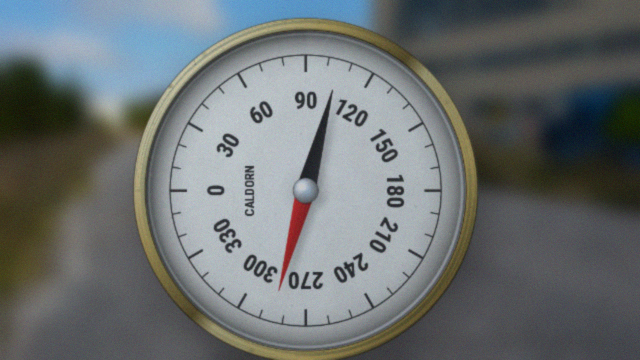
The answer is 285 °
